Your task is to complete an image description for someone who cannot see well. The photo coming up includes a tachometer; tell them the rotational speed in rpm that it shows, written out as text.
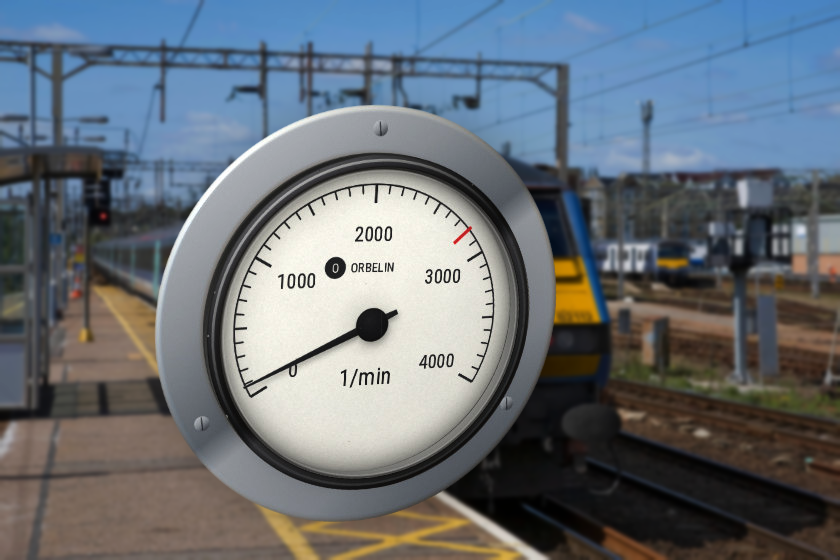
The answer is 100 rpm
